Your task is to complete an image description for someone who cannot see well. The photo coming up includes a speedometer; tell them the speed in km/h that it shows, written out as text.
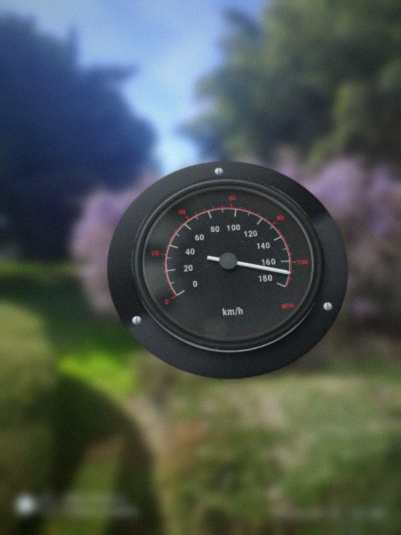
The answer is 170 km/h
